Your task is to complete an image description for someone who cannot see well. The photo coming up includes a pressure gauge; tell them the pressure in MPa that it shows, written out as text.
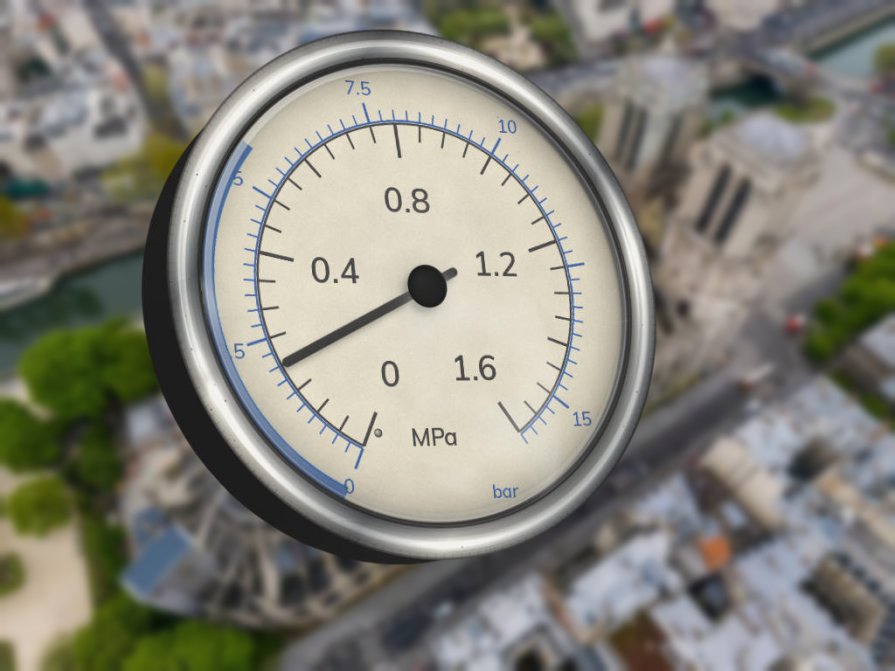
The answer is 0.2 MPa
